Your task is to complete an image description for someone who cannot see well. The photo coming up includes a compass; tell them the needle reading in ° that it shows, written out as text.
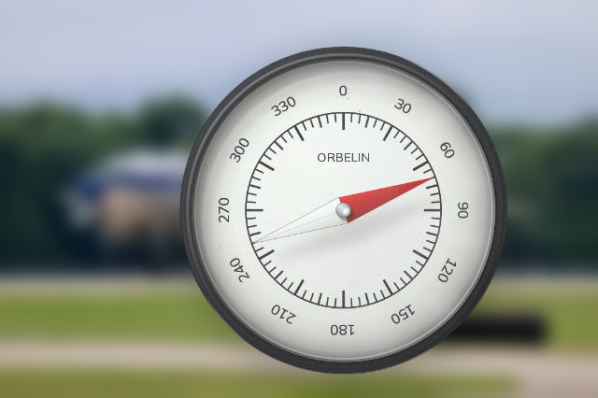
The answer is 70 °
